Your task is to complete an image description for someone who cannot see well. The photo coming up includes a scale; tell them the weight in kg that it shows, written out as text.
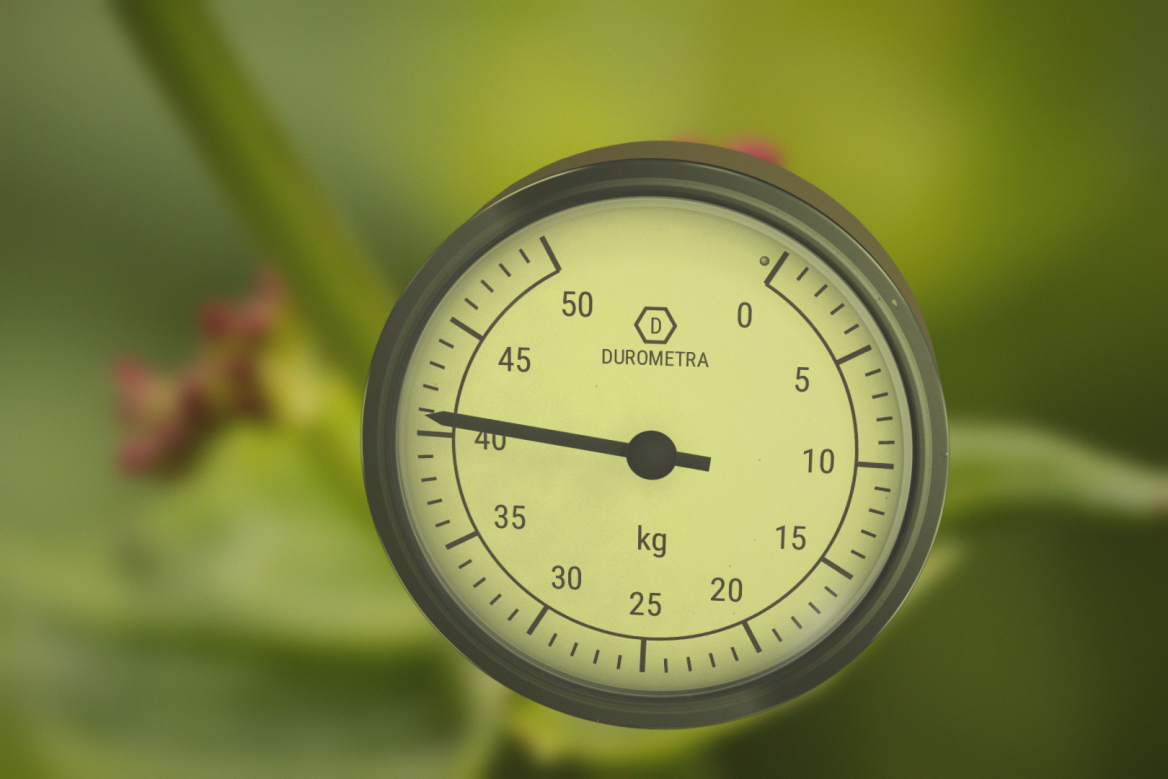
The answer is 41 kg
